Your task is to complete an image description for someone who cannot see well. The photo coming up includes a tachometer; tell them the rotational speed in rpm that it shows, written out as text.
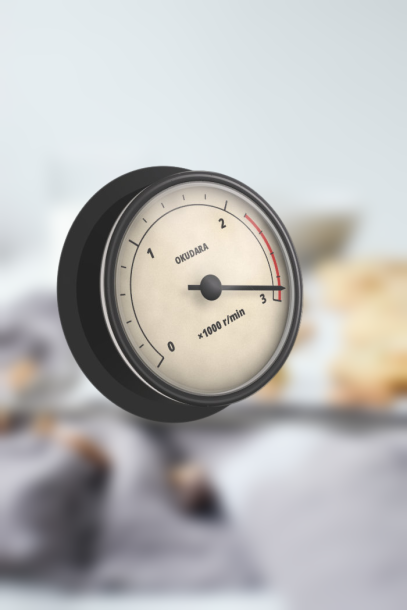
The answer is 2900 rpm
